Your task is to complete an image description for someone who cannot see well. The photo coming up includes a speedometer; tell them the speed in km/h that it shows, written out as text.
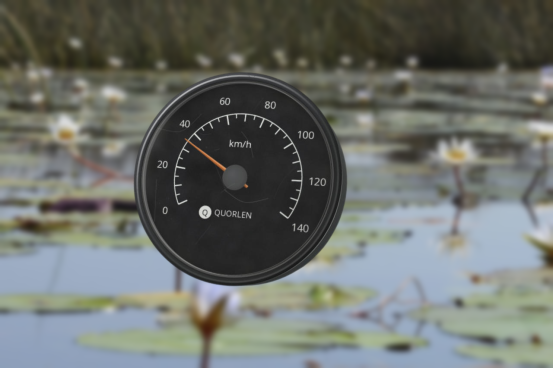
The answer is 35 km/h
